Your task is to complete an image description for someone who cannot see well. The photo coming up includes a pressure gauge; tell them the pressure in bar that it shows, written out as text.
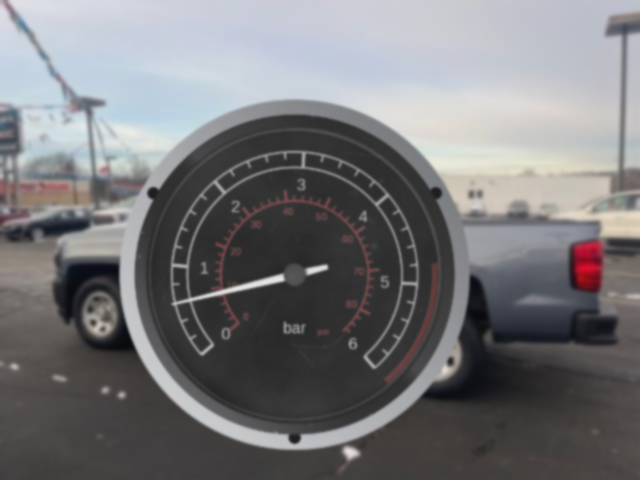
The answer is 0.6 bar
